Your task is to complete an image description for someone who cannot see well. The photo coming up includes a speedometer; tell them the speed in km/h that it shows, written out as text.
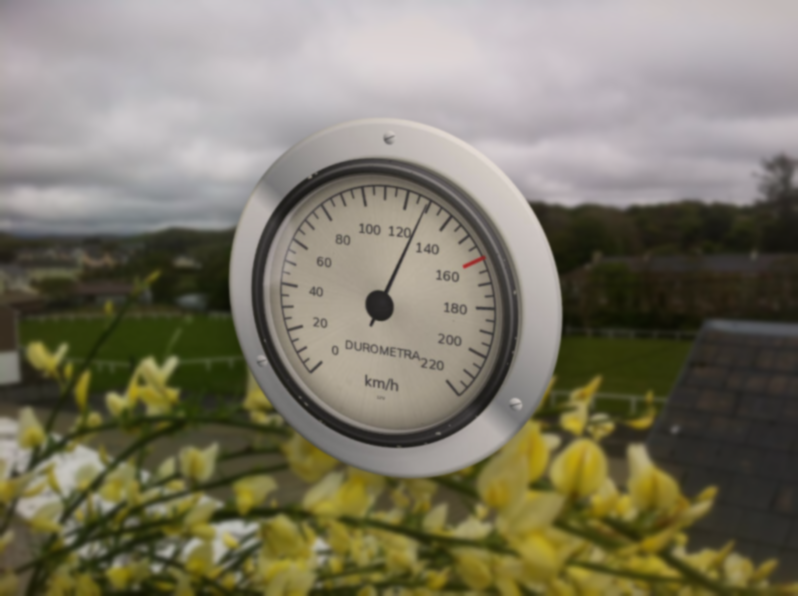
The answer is 130 km/h
